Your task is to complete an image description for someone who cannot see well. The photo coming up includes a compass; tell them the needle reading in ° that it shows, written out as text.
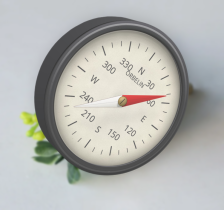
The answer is 50 °
